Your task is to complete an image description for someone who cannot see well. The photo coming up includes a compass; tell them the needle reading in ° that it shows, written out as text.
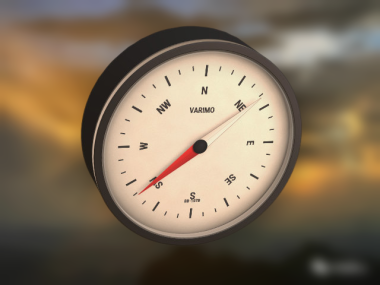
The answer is 230 °
